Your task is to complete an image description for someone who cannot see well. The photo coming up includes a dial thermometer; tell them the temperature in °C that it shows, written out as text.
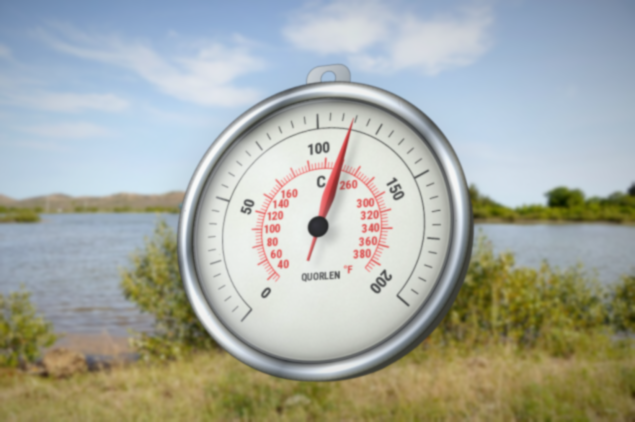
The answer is 115 °C
